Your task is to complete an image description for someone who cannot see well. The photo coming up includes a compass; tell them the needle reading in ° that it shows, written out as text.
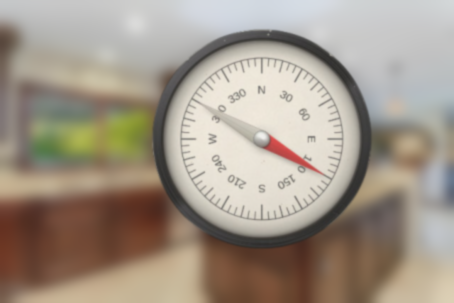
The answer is 120 °
